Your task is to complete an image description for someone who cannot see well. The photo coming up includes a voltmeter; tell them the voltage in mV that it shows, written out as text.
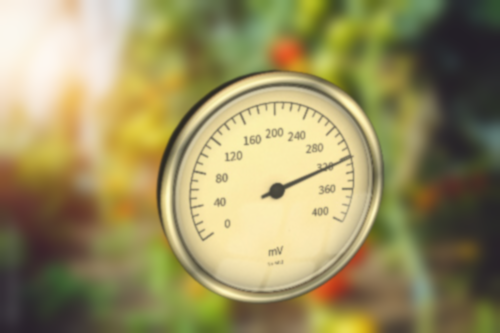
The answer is 320 mV
